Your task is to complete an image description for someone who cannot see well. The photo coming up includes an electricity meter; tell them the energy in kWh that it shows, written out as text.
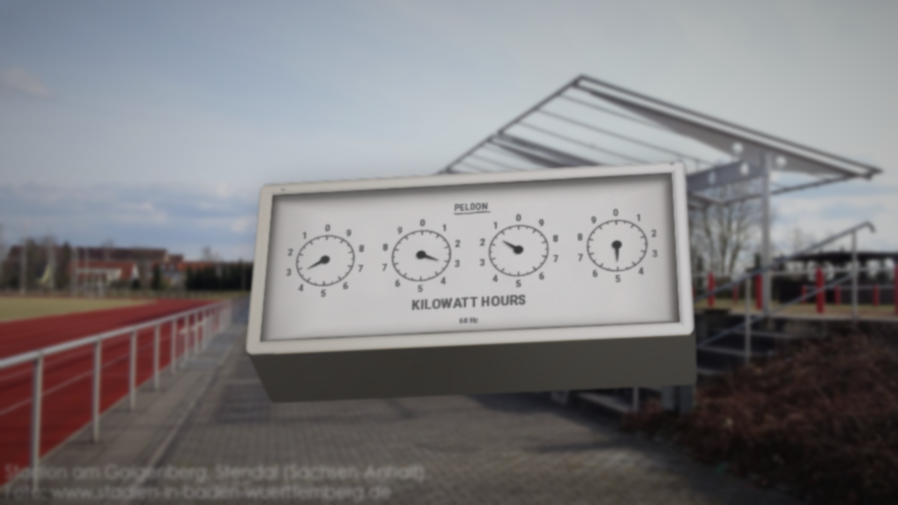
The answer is 3315 kWh
